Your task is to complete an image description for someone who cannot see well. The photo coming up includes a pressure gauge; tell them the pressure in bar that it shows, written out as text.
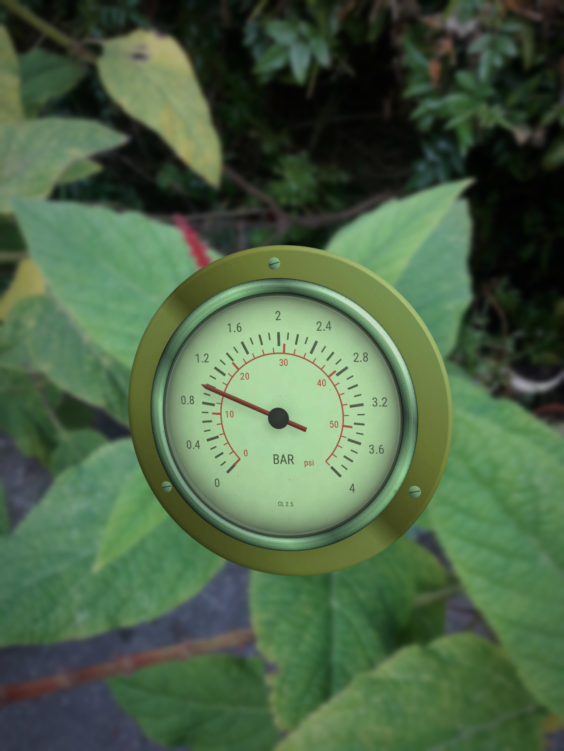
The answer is 1 bar
